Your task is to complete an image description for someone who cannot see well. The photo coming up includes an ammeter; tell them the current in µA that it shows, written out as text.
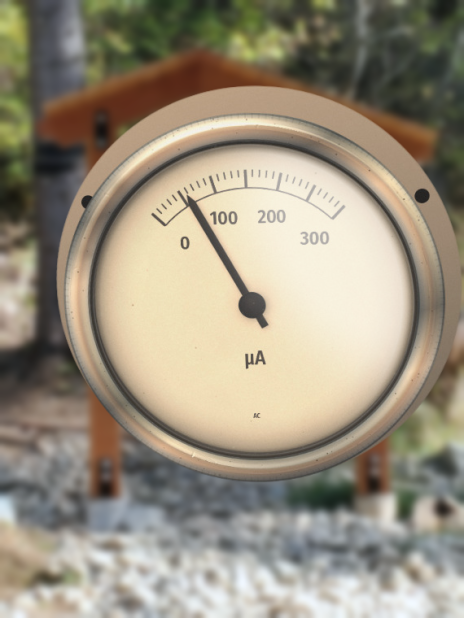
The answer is 60 µA
